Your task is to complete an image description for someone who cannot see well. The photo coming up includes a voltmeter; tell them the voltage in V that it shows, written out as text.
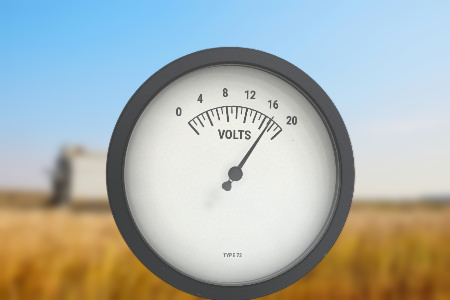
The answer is 17 V
